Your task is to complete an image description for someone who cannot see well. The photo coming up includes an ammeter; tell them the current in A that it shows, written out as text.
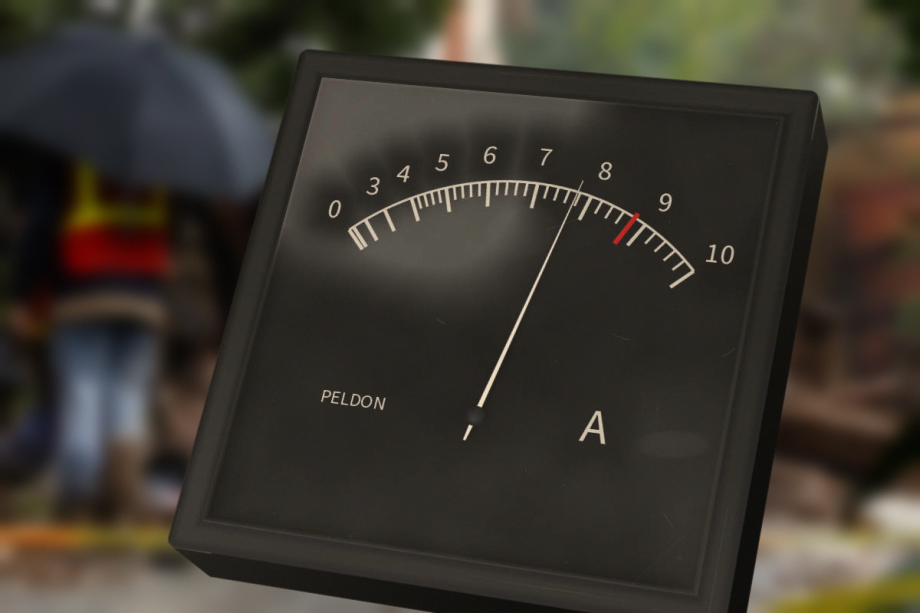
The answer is 7.8 A
